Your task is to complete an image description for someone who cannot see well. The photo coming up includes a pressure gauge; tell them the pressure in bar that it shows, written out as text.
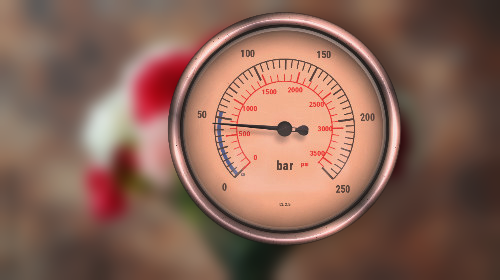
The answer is 45 bar
